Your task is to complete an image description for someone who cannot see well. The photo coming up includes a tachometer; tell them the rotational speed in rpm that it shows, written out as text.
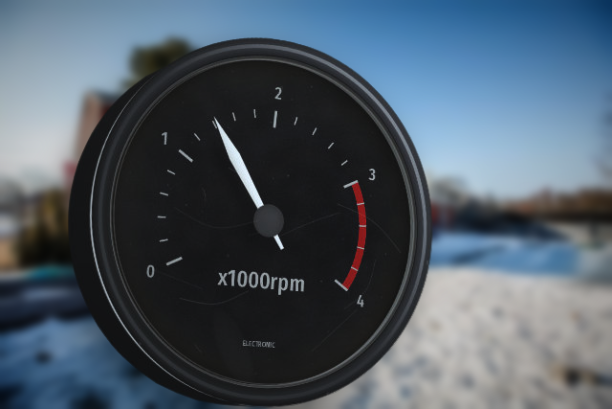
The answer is 1400 rpm
